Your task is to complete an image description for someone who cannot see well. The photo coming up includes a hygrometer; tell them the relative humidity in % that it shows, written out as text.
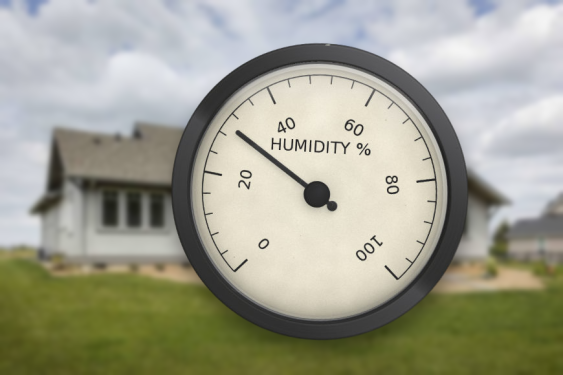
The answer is 30 %
